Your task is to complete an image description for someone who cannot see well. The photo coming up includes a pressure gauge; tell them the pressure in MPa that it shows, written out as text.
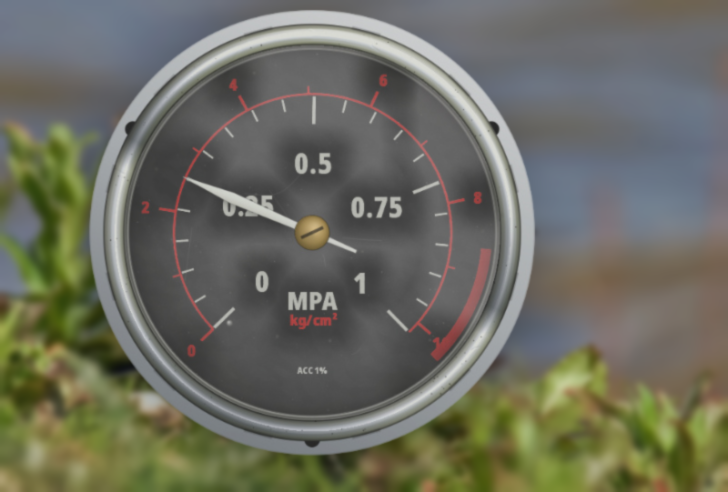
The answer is 0.25 MPa
